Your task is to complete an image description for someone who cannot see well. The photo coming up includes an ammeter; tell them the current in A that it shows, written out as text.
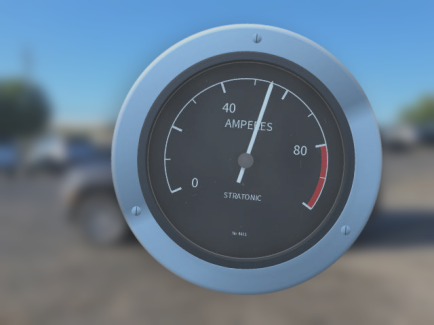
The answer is 55 A
